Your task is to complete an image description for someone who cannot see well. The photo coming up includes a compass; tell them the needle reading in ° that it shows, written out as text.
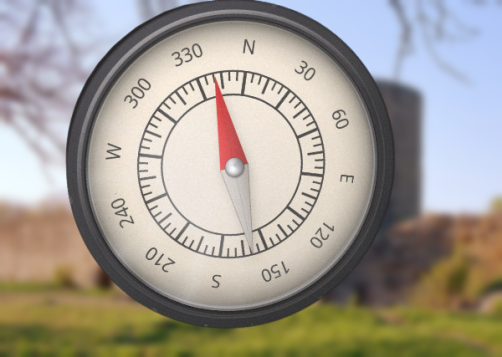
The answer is 340 °
